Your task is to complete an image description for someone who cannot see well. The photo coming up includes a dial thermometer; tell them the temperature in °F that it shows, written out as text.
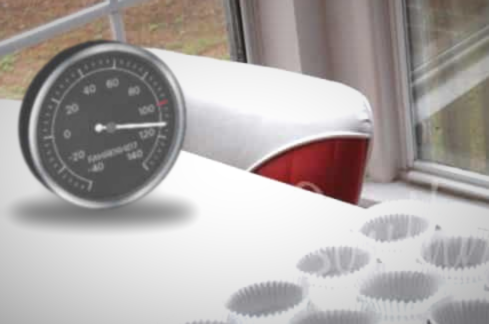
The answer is 112 °F
